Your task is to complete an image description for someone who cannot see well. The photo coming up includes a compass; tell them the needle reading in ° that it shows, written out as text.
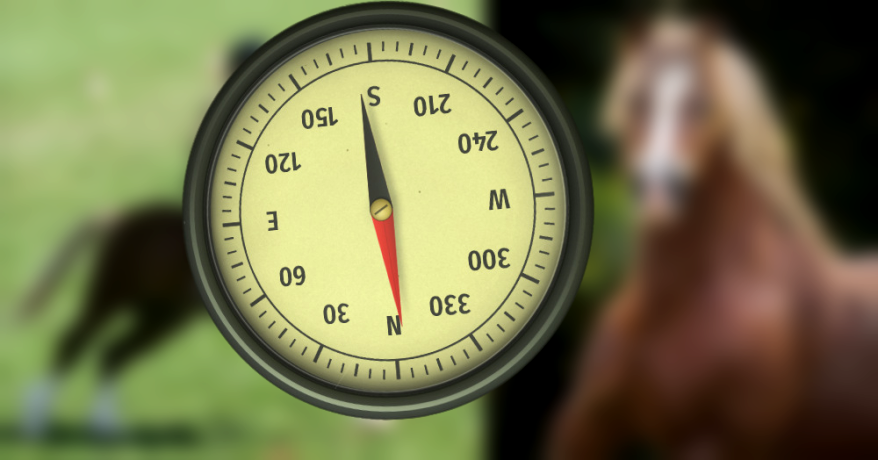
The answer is 355 °
